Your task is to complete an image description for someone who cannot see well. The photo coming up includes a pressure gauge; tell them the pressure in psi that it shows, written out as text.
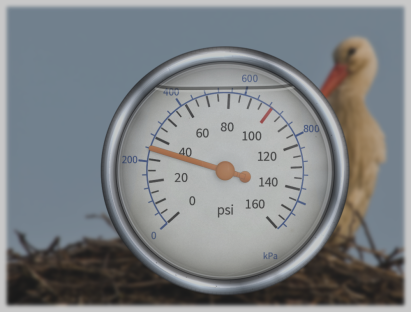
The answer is 35 psi
